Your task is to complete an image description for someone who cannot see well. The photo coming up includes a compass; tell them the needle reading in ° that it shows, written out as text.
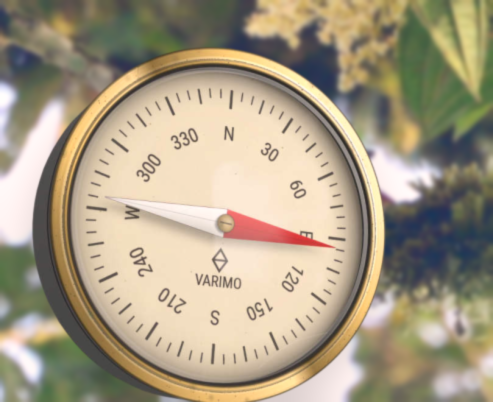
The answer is 95 °
